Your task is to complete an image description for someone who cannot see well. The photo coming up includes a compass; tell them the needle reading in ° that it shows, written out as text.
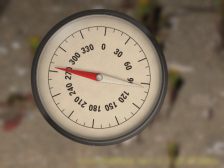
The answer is 275 °
